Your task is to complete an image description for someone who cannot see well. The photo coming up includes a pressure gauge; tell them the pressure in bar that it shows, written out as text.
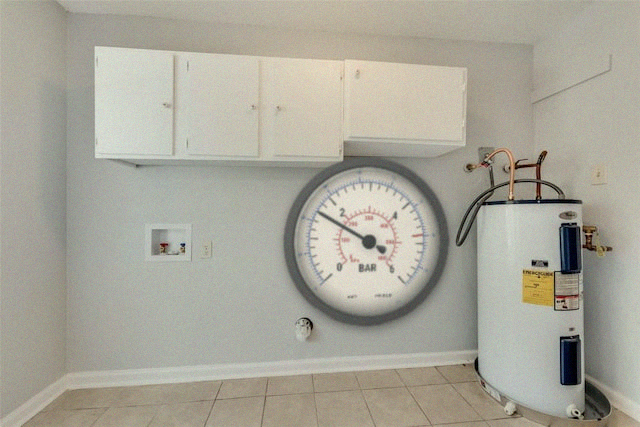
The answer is 1.6 bar
